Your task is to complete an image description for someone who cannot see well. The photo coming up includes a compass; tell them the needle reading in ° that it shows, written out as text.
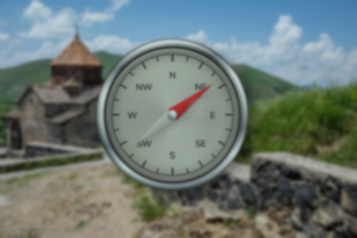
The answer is 52.5 °
